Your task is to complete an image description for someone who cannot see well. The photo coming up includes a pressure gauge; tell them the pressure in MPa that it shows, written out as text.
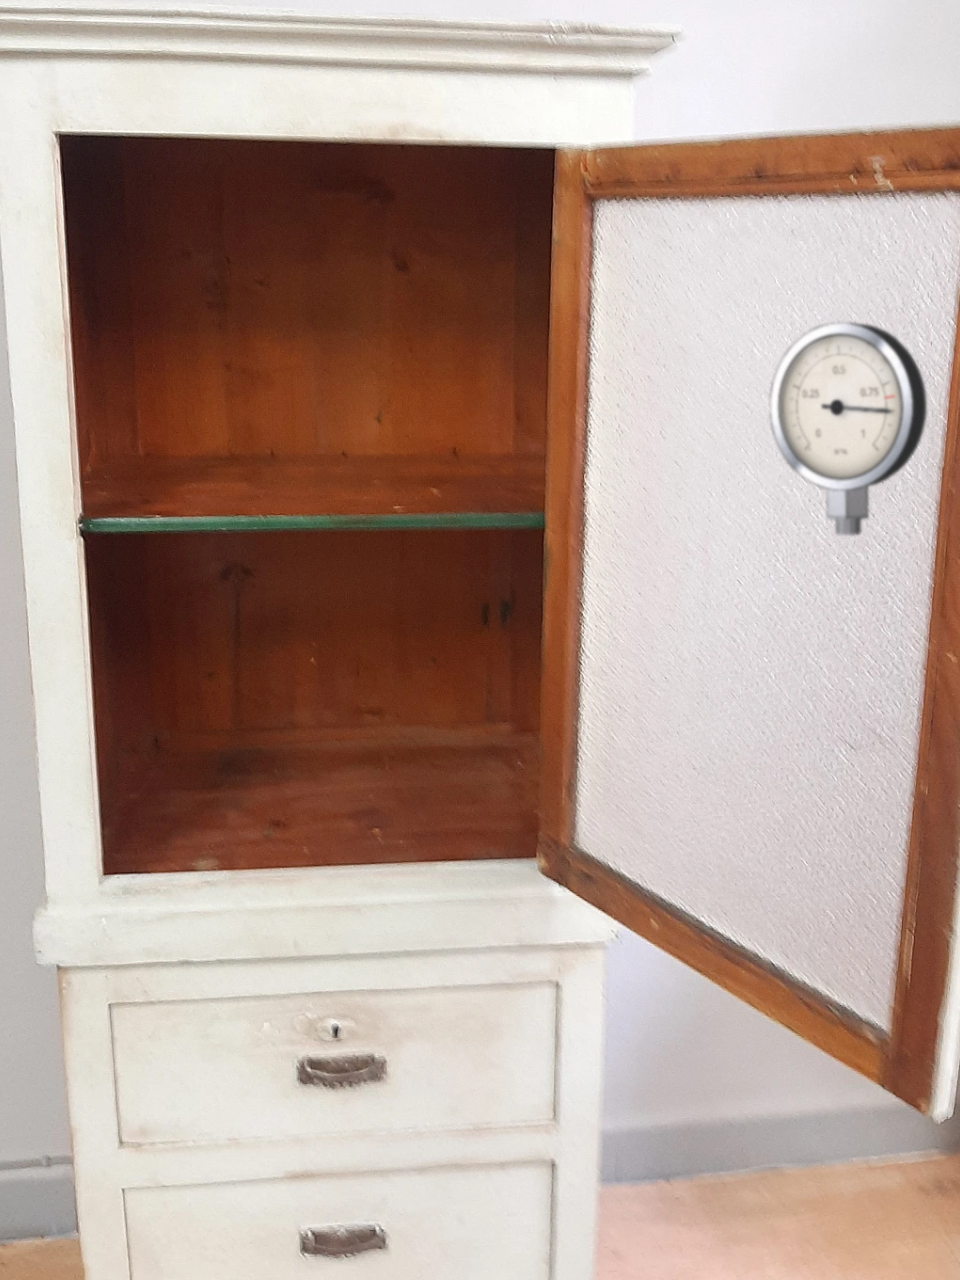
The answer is 0.85 MPa
